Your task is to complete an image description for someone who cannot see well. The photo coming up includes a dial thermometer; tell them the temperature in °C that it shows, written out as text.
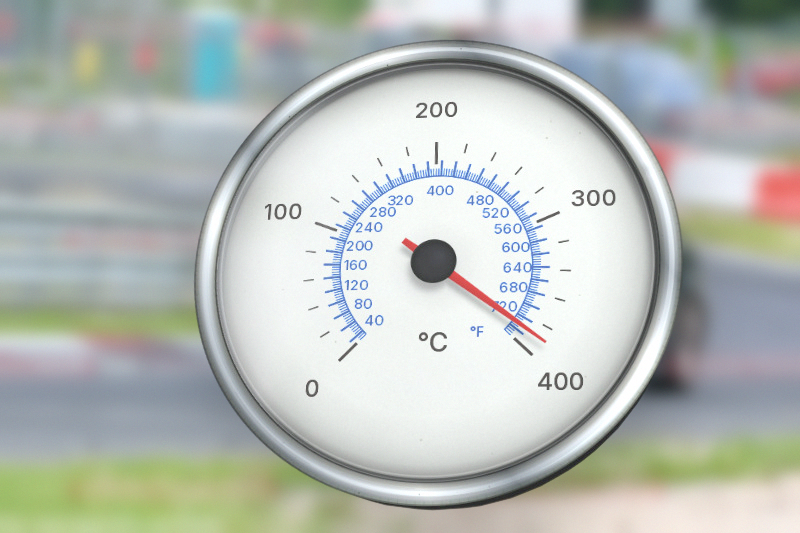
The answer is 390 °C
